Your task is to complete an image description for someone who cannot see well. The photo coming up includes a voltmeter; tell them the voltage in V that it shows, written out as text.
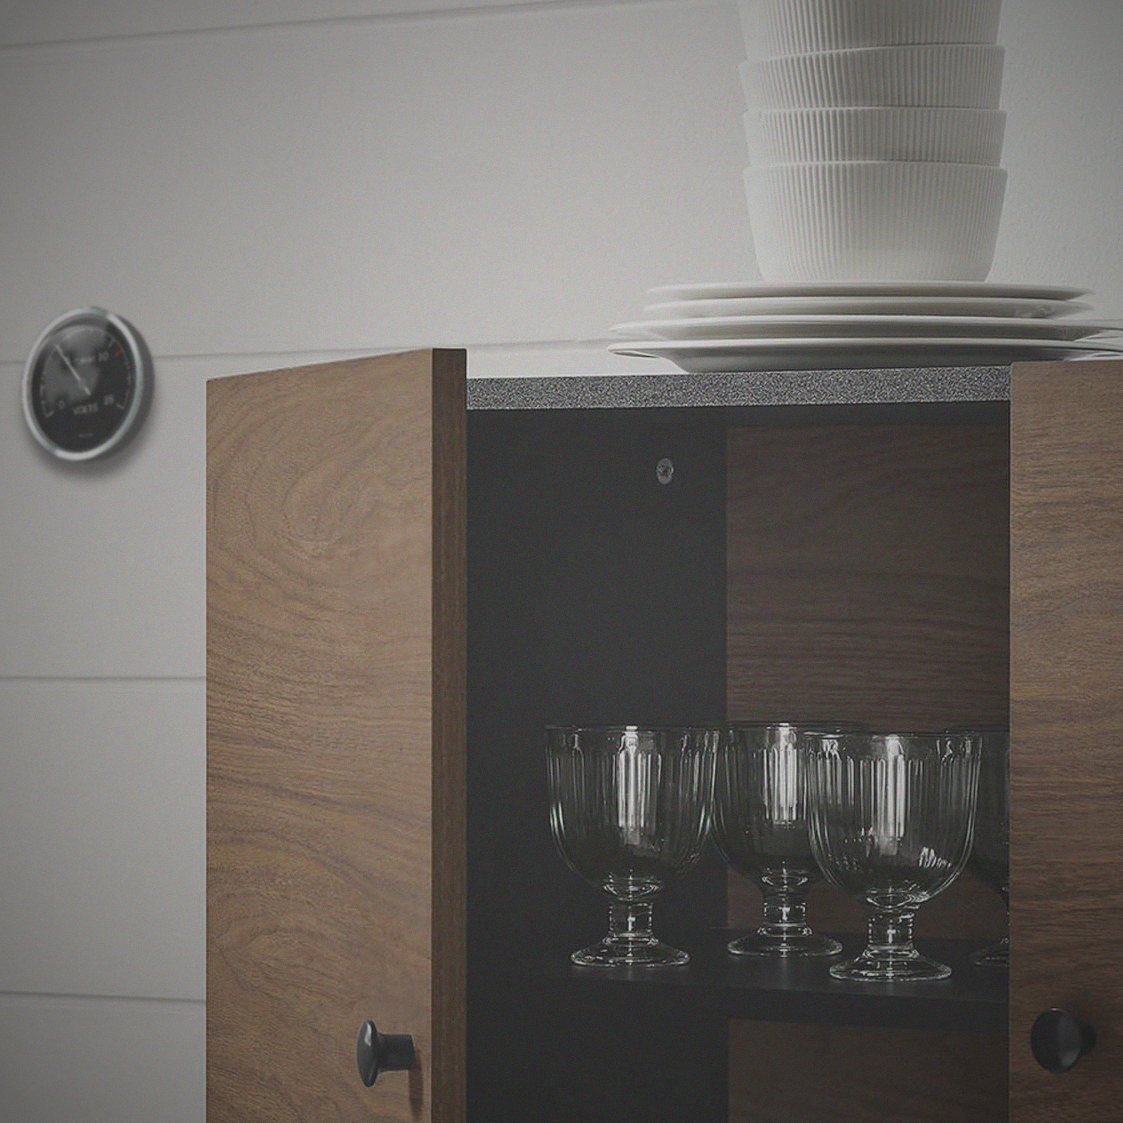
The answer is 5 V
